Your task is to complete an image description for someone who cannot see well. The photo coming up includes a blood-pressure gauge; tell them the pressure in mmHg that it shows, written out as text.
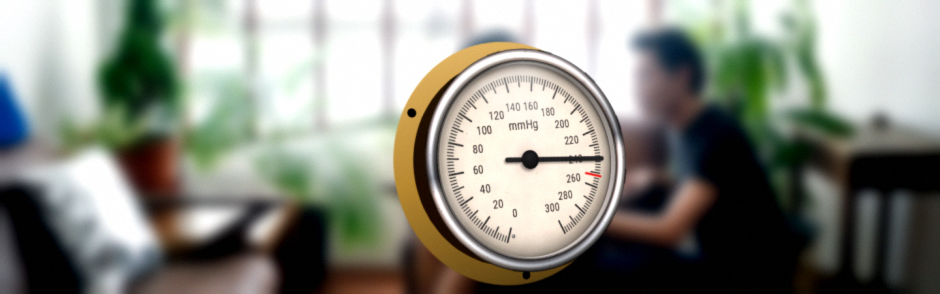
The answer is 240 mmHg
